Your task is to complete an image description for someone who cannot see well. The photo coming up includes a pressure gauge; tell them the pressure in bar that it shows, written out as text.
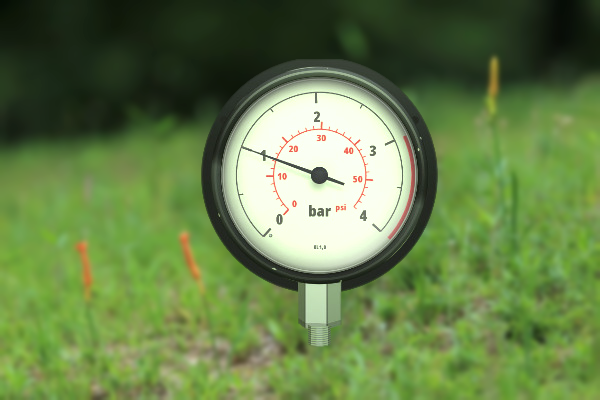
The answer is 1 bar
